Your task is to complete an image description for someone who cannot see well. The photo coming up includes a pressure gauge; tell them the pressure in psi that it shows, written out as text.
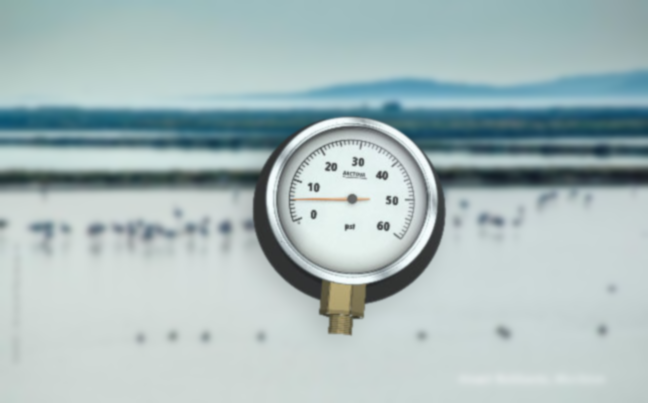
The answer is 5 psi
